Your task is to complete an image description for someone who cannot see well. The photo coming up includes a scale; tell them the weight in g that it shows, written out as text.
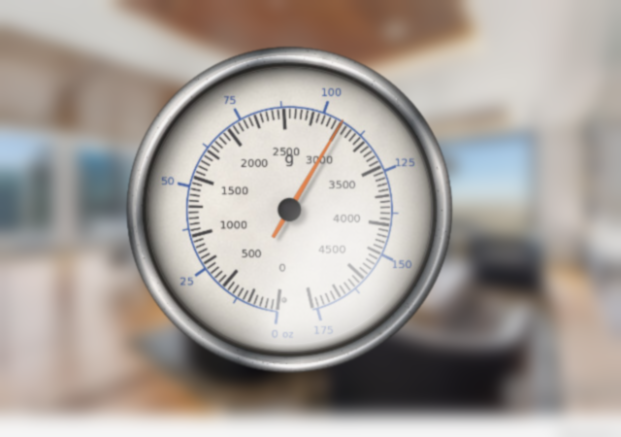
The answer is 3000 g
